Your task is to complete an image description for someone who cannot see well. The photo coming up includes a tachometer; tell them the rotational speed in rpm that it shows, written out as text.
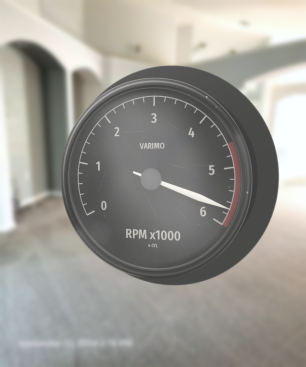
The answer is 5700 rpm
